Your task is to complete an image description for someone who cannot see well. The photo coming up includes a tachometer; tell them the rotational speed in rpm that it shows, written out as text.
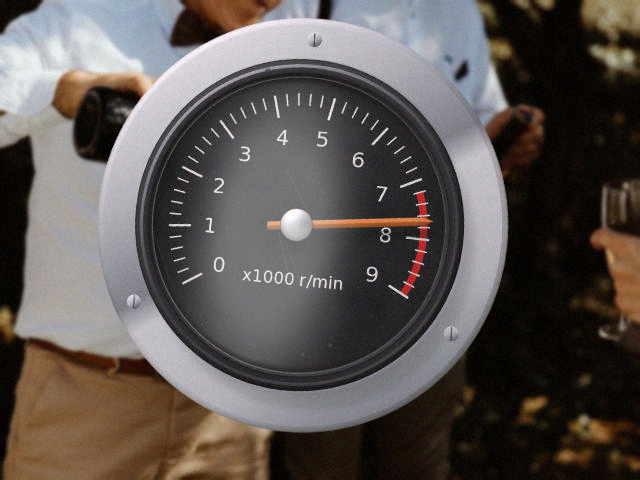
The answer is 7700 rpm
